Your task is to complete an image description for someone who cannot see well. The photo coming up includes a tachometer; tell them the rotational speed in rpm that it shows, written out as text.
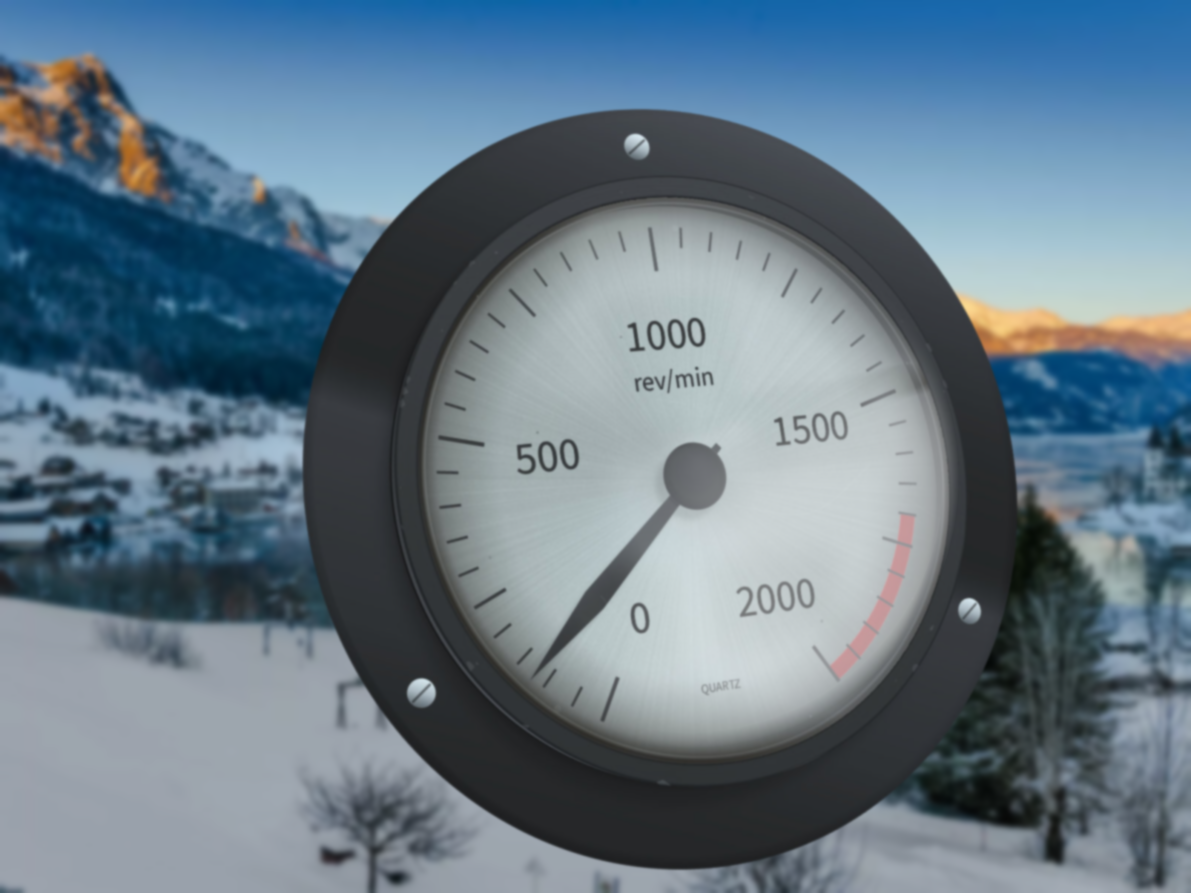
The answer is 125 rpm
